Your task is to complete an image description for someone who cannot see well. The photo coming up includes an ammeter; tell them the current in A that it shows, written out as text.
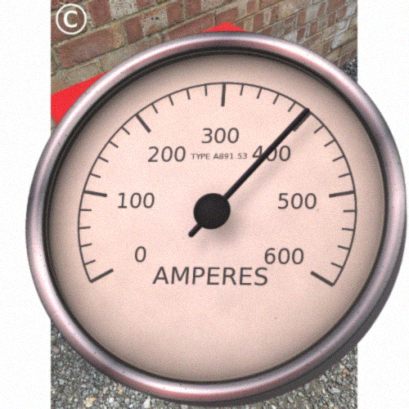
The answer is 400 A
